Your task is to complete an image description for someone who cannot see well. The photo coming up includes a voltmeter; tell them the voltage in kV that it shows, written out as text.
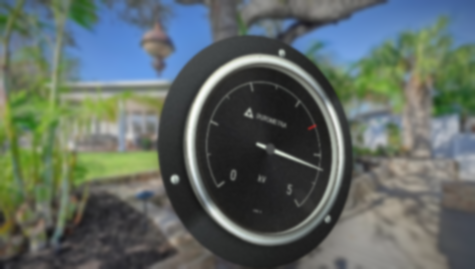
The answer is 4.25 kV
